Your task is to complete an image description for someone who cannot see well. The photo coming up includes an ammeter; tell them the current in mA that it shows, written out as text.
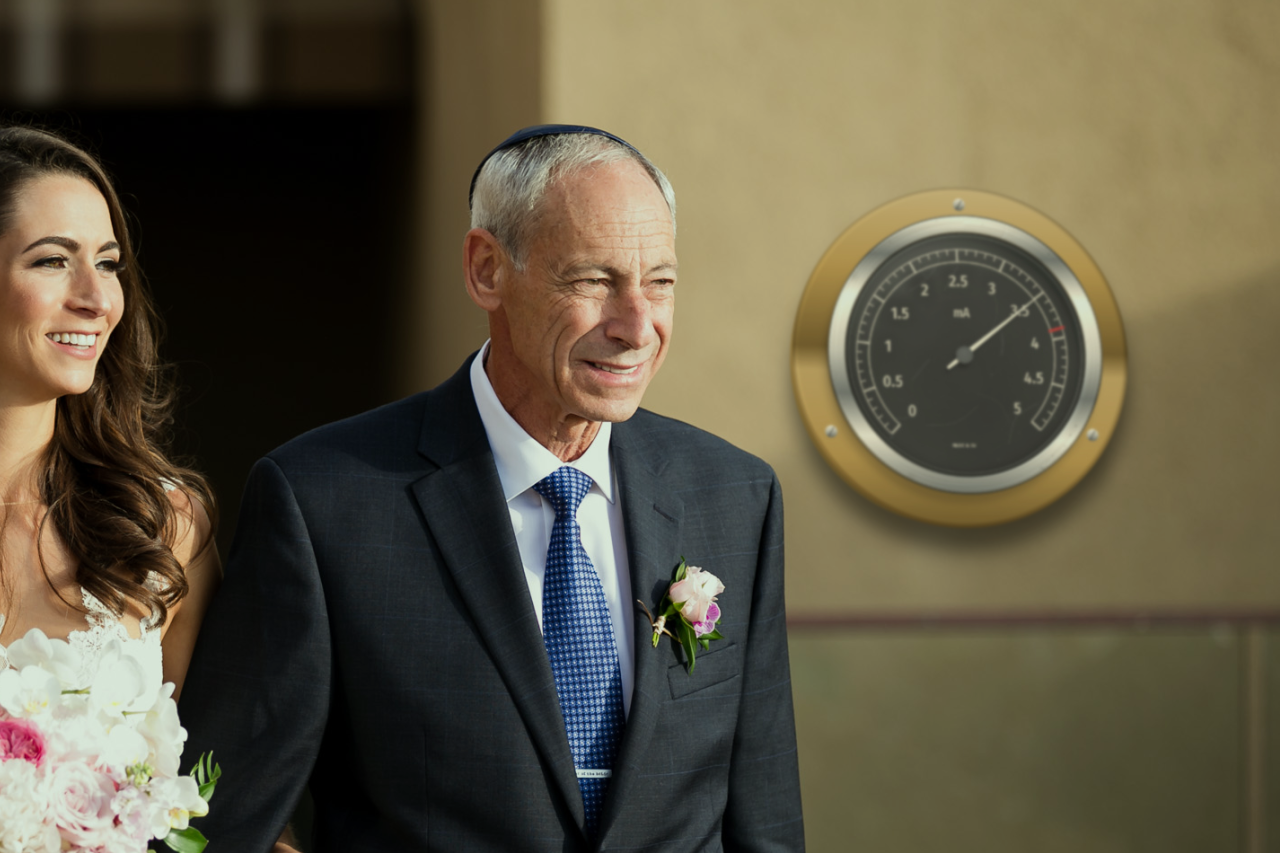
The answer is 3.5 mA
